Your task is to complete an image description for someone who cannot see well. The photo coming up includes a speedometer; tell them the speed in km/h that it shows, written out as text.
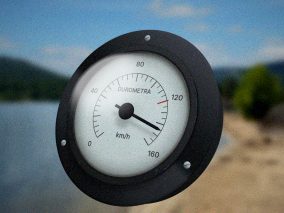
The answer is 145 km/h
